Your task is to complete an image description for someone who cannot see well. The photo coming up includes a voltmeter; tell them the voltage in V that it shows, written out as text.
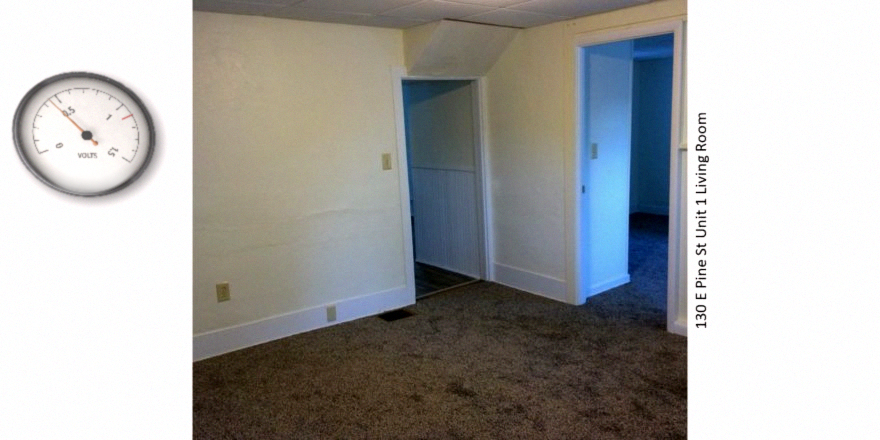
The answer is 0.45 V
